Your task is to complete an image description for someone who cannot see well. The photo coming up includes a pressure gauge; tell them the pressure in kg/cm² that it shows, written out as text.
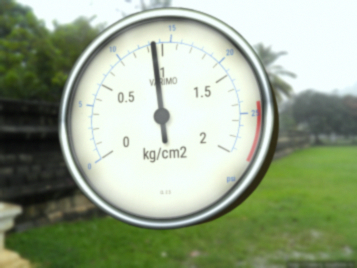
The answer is 0.95 kg/cm²
